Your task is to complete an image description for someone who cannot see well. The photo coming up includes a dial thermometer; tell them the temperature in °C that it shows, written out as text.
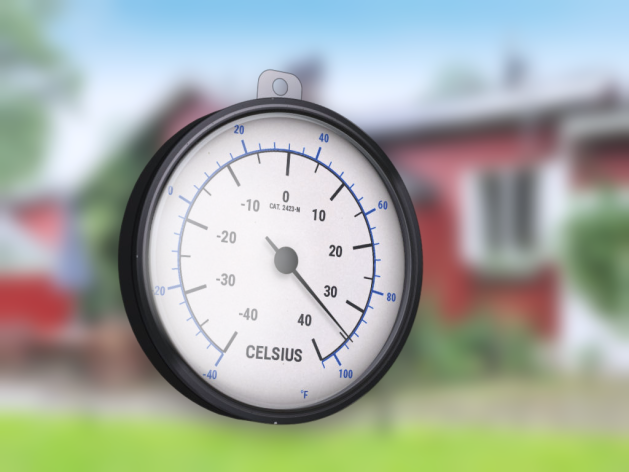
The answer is 35 °C
